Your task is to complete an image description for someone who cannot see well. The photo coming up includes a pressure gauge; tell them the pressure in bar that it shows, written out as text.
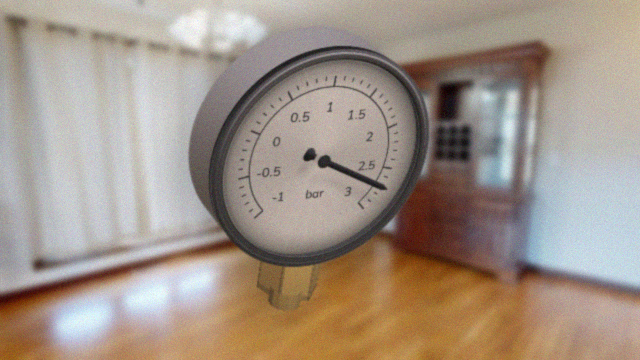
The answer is 2.7 bar
